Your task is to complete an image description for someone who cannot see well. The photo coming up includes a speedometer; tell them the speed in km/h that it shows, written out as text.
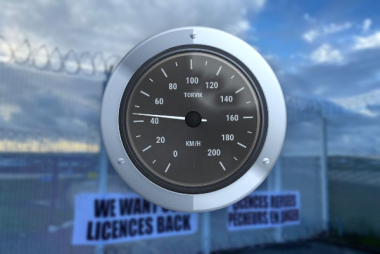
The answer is 45 km/h
